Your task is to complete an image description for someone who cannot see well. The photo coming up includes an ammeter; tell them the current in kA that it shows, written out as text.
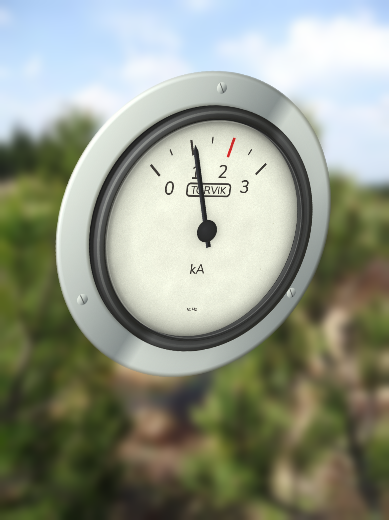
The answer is 1 kA
